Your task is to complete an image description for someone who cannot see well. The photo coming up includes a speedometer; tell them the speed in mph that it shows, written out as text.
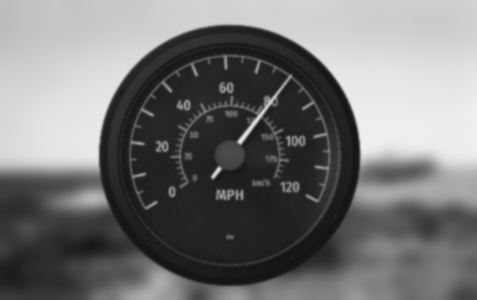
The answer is 80 mph
